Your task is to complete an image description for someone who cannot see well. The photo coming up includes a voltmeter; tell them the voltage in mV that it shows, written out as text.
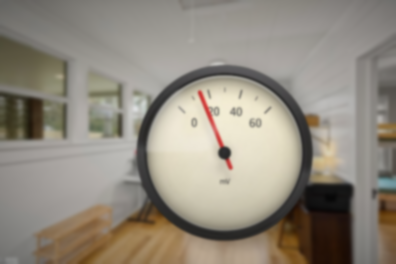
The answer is 15 mV
